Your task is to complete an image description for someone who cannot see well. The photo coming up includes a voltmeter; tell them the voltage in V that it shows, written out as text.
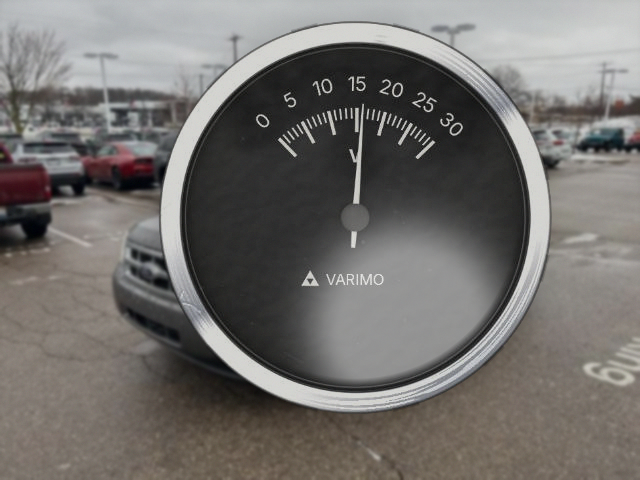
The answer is 16 V
